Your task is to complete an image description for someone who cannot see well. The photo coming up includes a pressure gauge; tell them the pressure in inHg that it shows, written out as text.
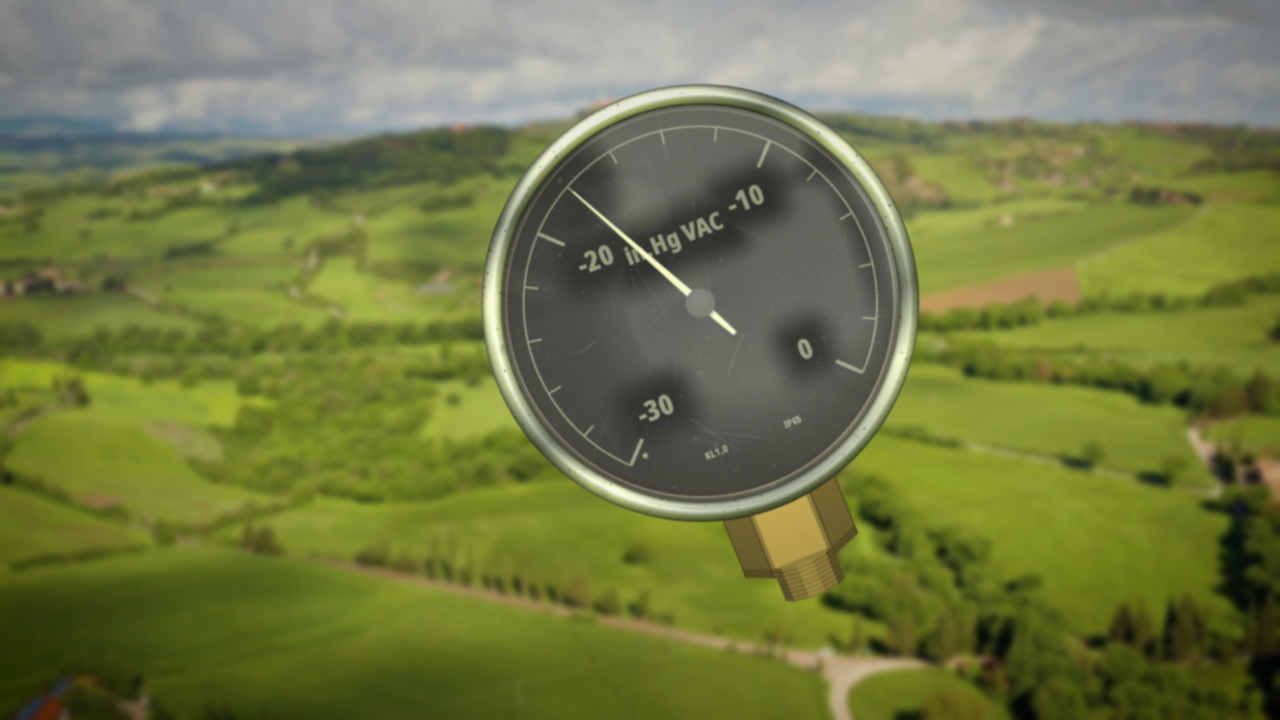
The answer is -18 inHg
